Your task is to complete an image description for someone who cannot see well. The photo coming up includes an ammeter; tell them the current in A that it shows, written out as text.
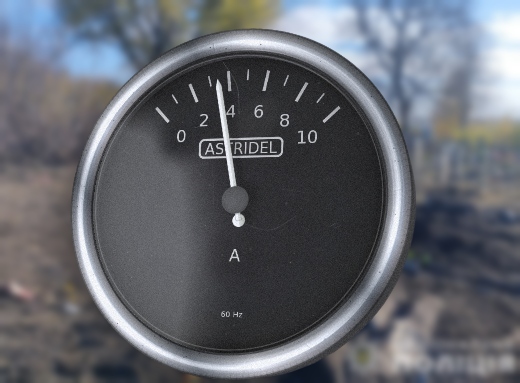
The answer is 3.5 A
